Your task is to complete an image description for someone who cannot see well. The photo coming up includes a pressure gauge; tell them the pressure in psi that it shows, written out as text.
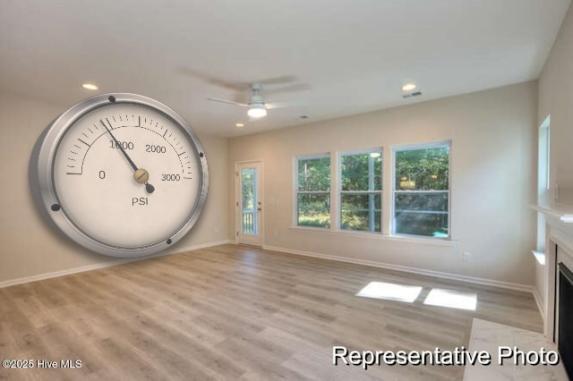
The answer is 900 psi
